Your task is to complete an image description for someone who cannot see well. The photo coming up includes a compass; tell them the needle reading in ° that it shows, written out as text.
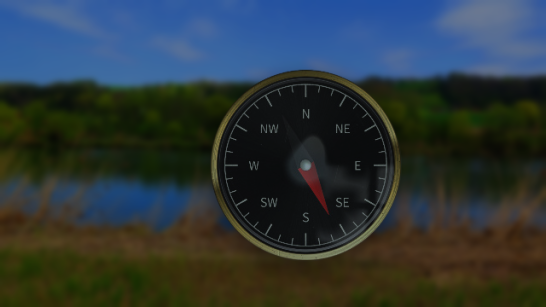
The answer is 155 °
